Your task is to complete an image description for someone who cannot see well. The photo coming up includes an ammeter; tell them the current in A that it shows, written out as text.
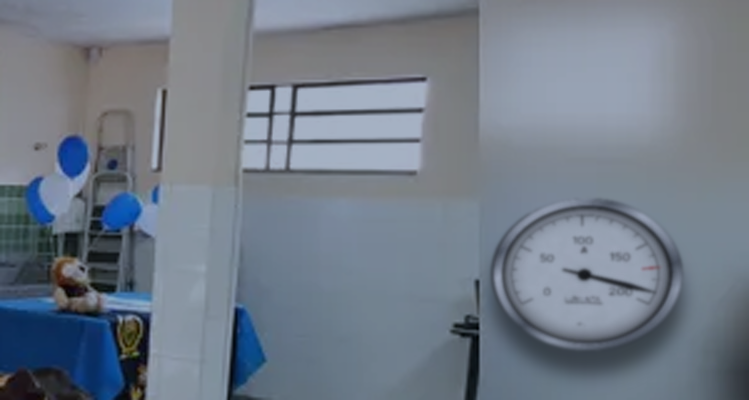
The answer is 190 A
